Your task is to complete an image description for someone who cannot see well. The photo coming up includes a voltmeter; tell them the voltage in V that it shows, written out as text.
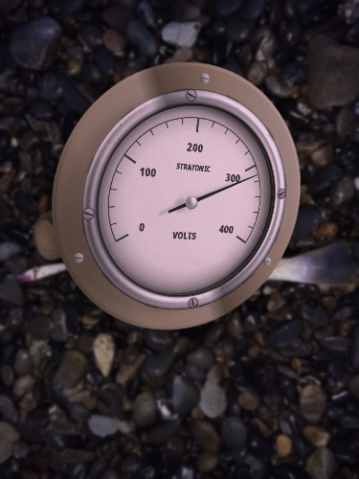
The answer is 310 V
